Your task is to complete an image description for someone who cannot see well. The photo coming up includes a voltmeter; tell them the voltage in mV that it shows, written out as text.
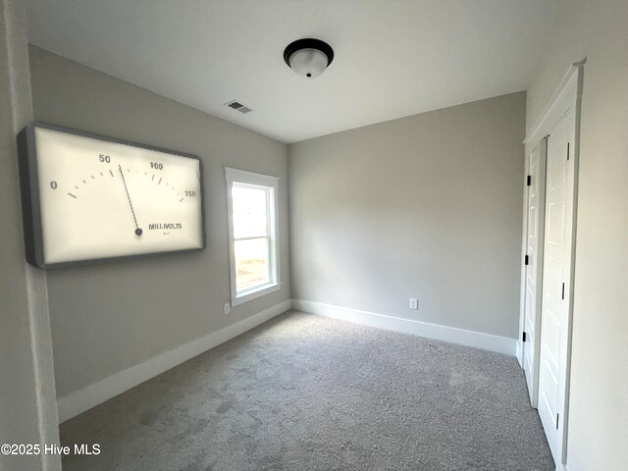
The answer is 60 mV
